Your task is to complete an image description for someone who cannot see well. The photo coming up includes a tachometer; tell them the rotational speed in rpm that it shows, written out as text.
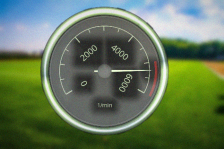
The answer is 5250 rpm
